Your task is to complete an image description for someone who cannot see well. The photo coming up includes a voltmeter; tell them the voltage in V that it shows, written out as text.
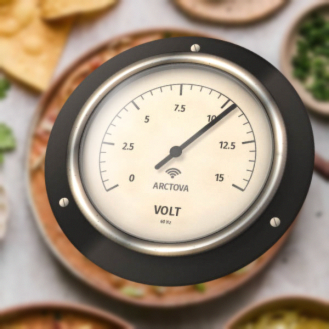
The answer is 10.5 V
